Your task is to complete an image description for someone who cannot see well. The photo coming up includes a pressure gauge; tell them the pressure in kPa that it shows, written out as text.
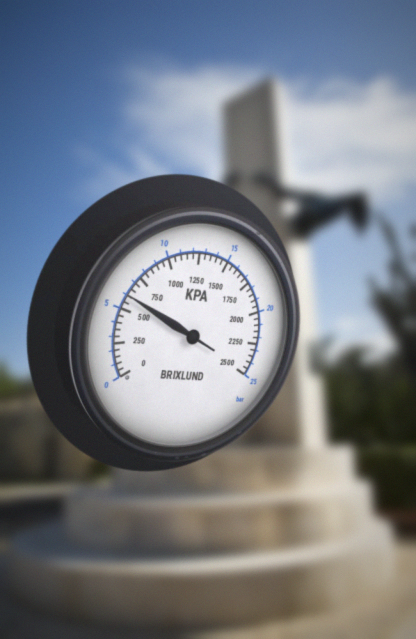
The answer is 600 kPa
